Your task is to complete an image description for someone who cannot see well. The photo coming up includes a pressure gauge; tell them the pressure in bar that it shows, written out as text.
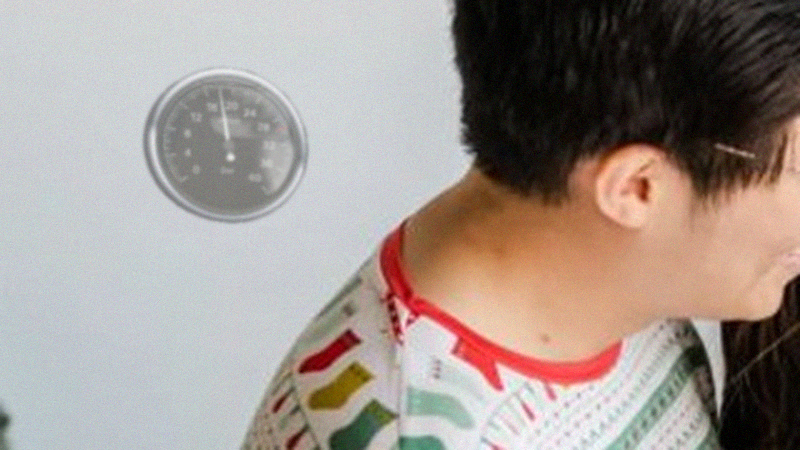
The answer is 18 bar
